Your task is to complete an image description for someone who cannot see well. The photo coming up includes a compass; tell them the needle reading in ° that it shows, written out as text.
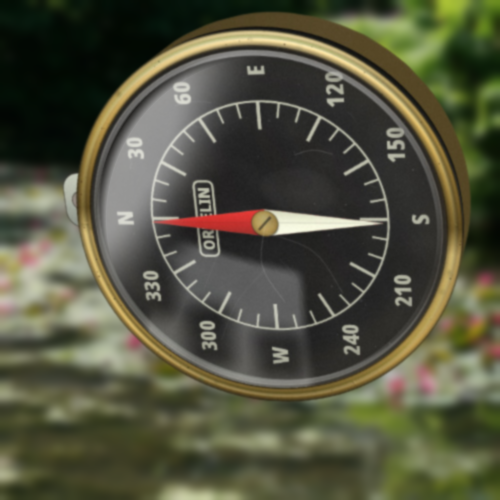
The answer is 0 °
